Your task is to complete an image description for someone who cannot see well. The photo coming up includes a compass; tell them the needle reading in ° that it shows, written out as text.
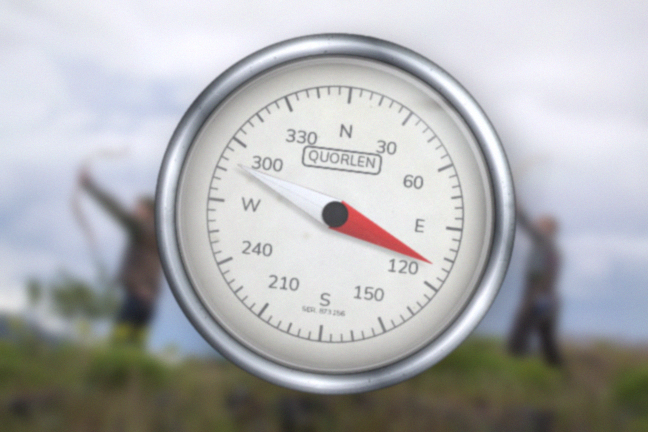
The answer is 110 °
